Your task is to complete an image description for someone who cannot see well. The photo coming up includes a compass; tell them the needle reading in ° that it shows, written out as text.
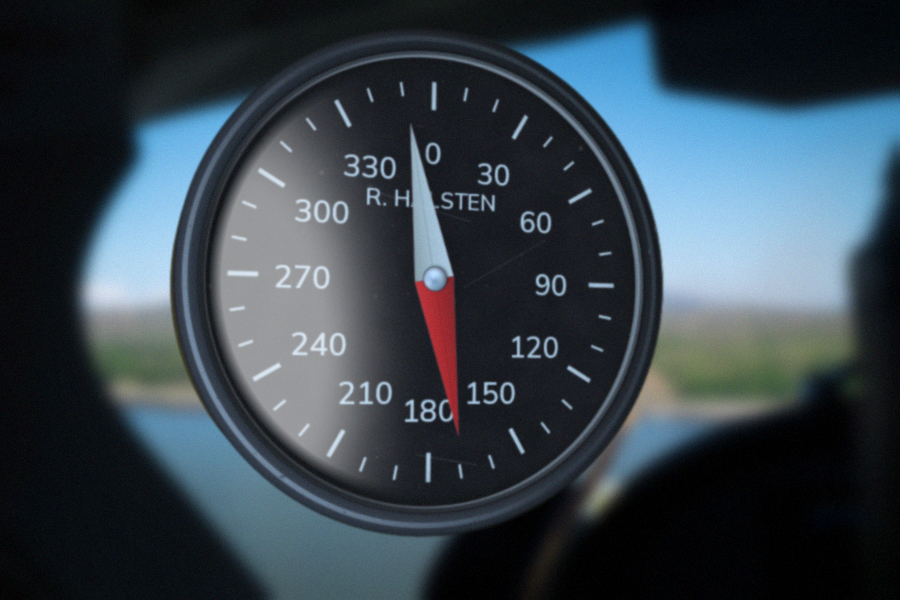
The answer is 170 °
